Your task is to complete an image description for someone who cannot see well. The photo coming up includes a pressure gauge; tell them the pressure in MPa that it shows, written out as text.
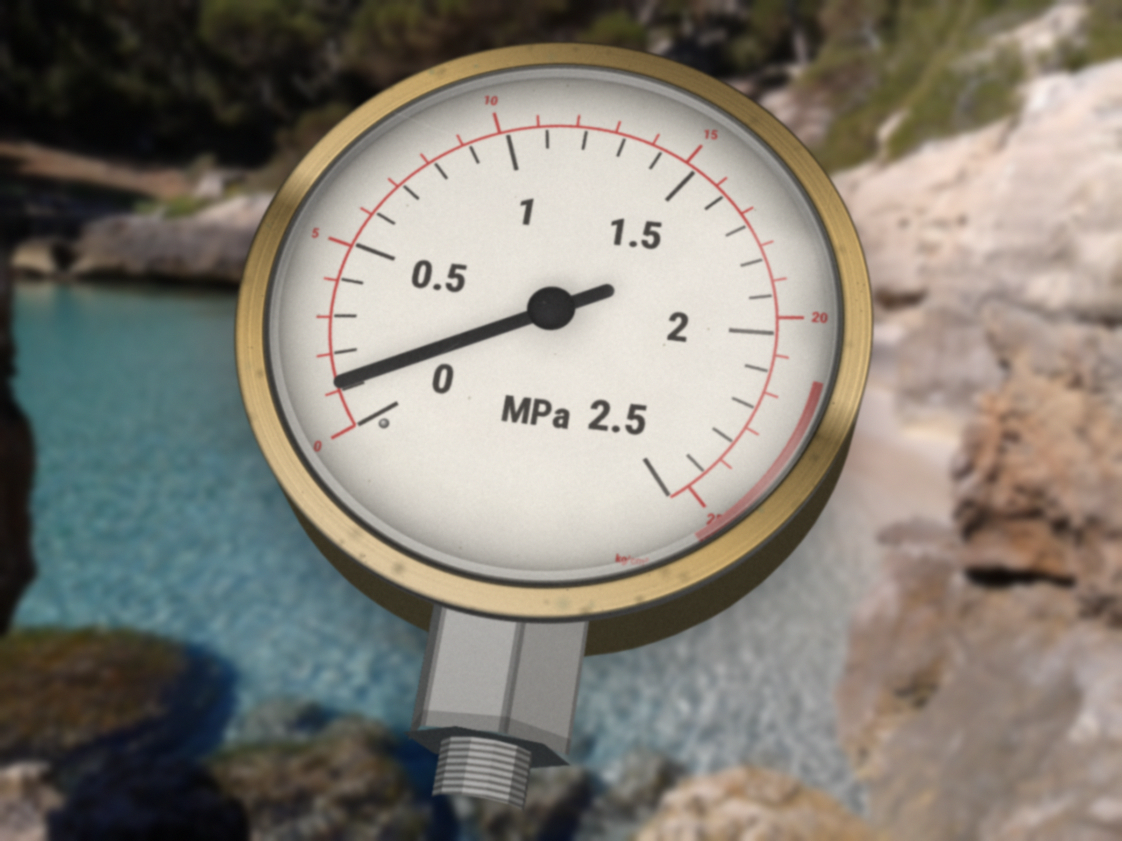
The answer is 0.1 MPa
